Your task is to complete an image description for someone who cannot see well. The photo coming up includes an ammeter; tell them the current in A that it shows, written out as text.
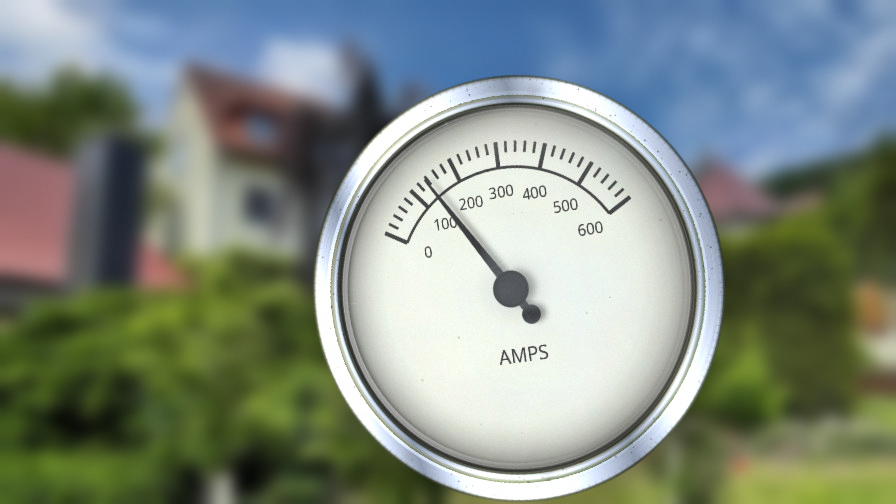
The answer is 140 A
